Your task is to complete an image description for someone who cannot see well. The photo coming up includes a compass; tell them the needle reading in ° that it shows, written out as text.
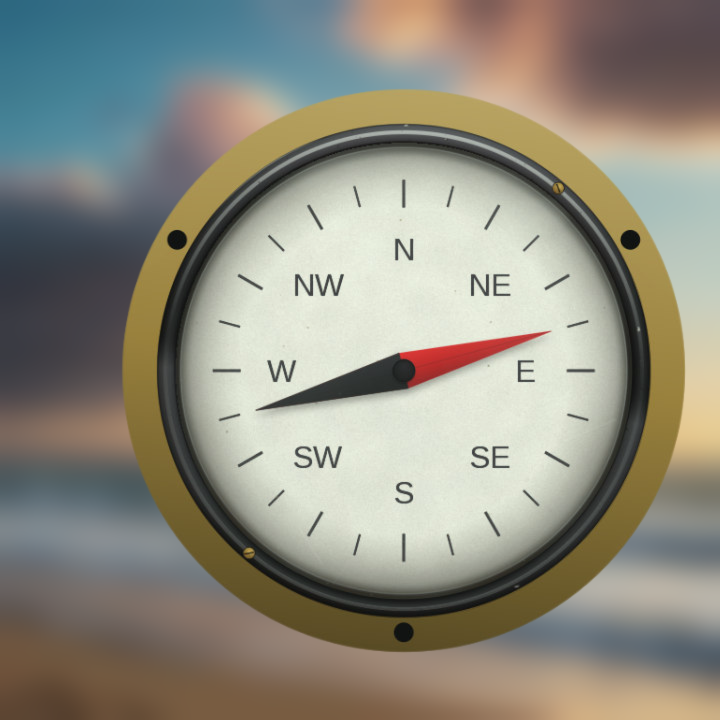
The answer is 75 °
